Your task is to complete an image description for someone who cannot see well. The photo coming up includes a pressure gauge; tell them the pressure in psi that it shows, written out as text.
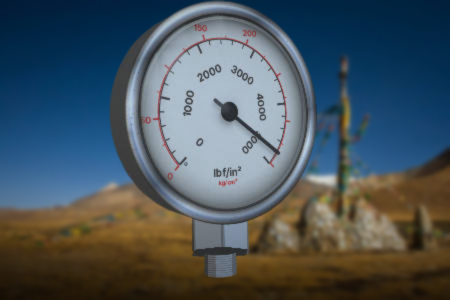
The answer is 4800 psi
